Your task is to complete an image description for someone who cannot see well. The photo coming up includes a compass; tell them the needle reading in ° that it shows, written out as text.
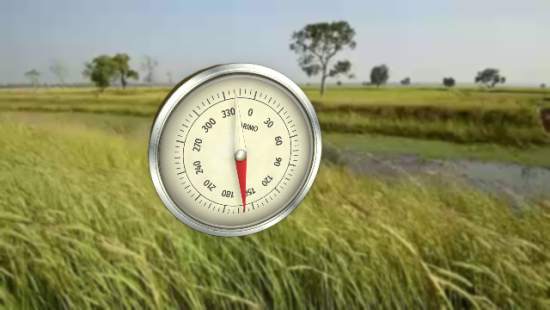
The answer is 160 °
